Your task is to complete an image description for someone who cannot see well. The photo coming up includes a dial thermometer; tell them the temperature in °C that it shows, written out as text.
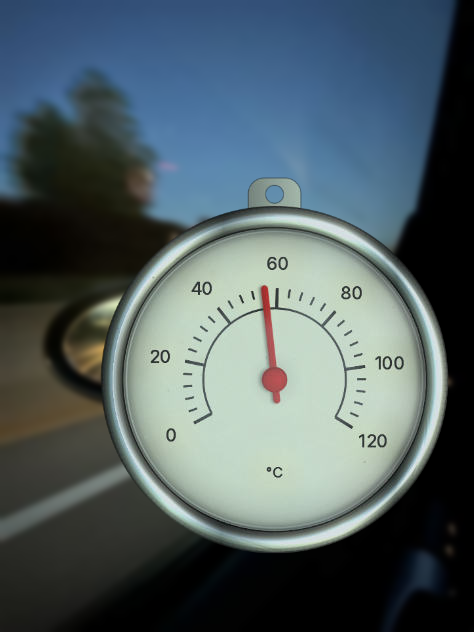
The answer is 56 °C
